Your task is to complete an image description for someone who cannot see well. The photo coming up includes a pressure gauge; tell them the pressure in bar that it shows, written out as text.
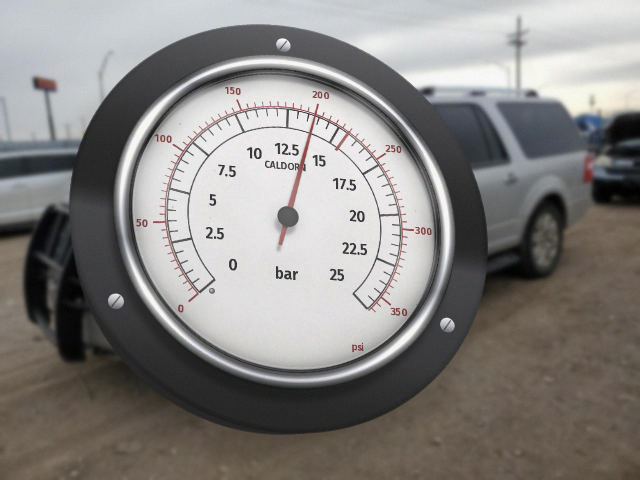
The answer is 13.75 bar
